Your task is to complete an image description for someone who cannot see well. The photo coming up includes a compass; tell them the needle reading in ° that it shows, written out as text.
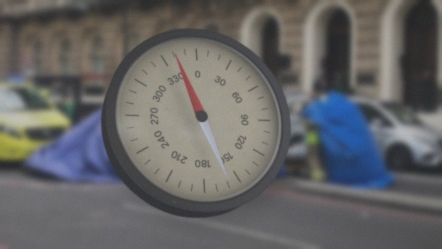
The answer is 340 °
